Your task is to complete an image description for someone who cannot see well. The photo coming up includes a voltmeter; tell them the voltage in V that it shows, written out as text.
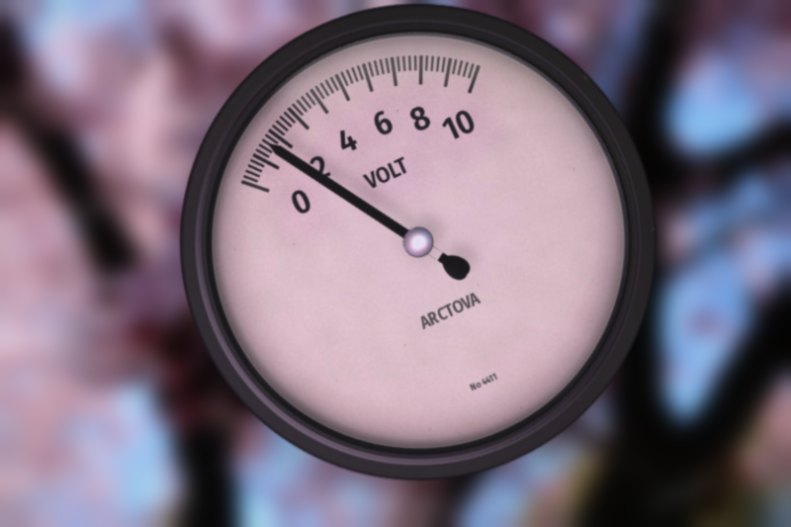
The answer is 1.6 V
